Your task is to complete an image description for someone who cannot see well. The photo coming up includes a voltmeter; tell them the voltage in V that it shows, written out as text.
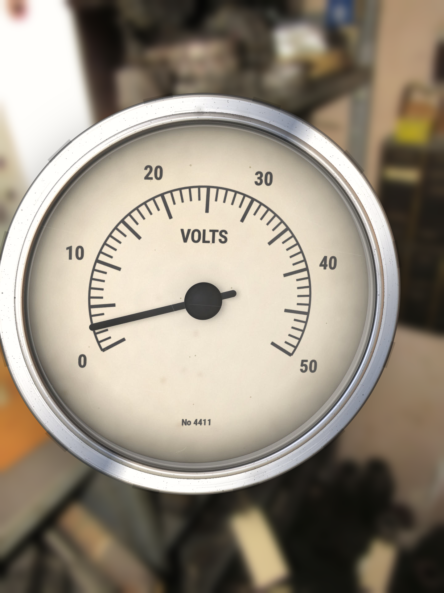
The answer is 3 V
